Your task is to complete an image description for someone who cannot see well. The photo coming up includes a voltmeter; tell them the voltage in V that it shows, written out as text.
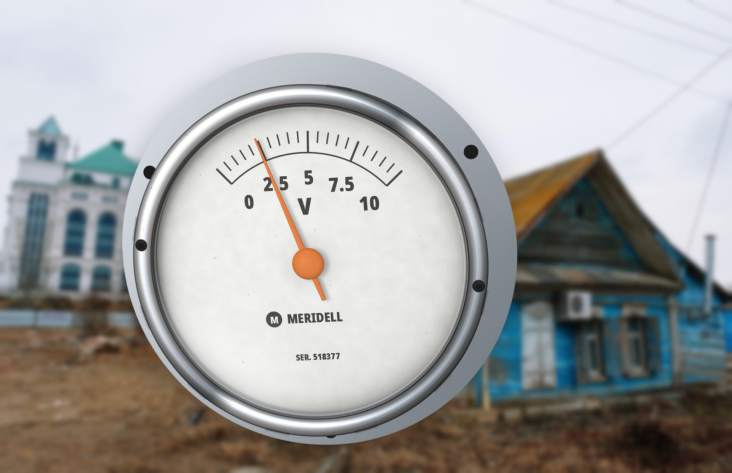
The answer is 2.5 V
